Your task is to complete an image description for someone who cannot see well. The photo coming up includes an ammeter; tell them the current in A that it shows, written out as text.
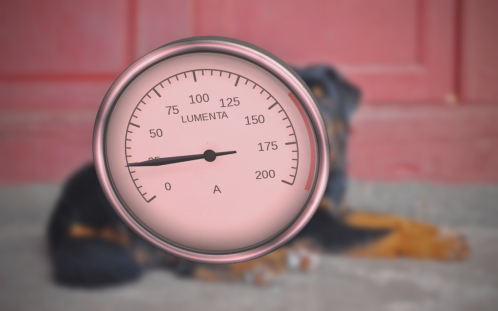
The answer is 25 A
